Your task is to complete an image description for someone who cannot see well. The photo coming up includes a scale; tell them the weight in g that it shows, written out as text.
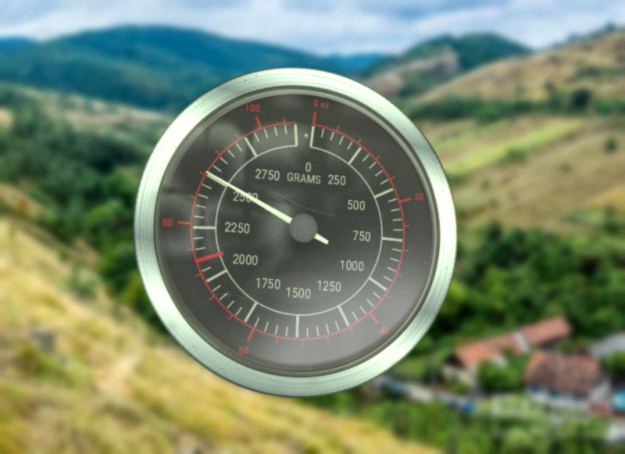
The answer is 2500 g
